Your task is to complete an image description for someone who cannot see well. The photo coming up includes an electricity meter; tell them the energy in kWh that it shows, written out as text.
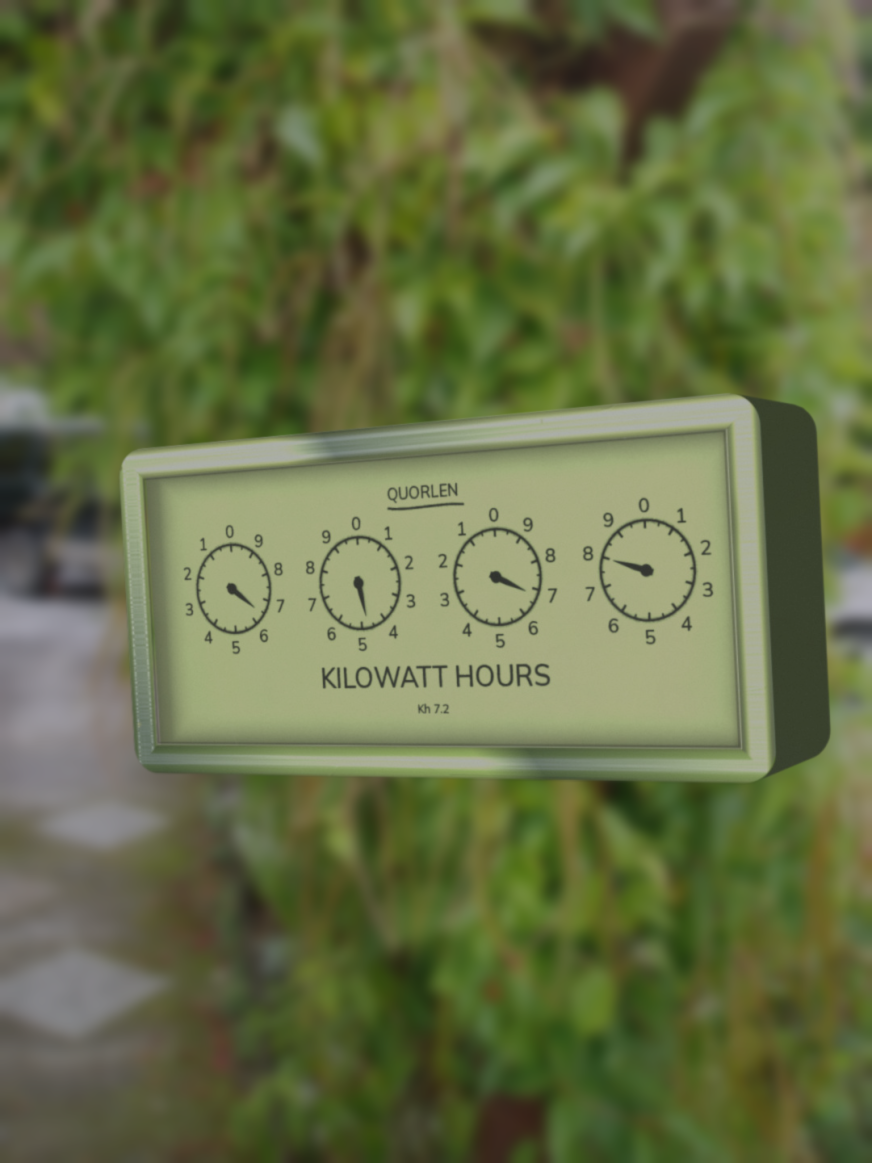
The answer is 6468 kWh
